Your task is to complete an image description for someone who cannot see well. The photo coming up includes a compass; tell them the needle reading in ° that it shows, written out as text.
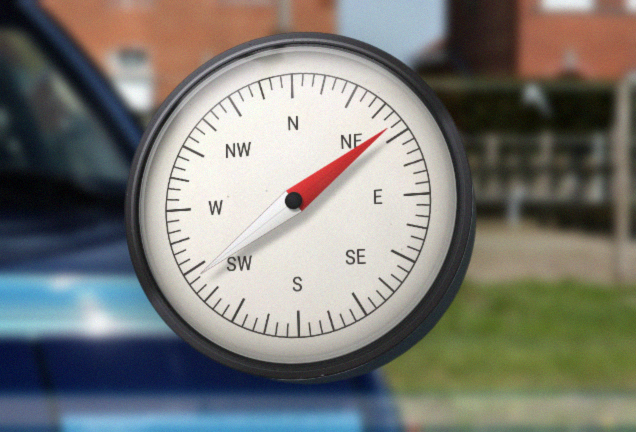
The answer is 55 °
